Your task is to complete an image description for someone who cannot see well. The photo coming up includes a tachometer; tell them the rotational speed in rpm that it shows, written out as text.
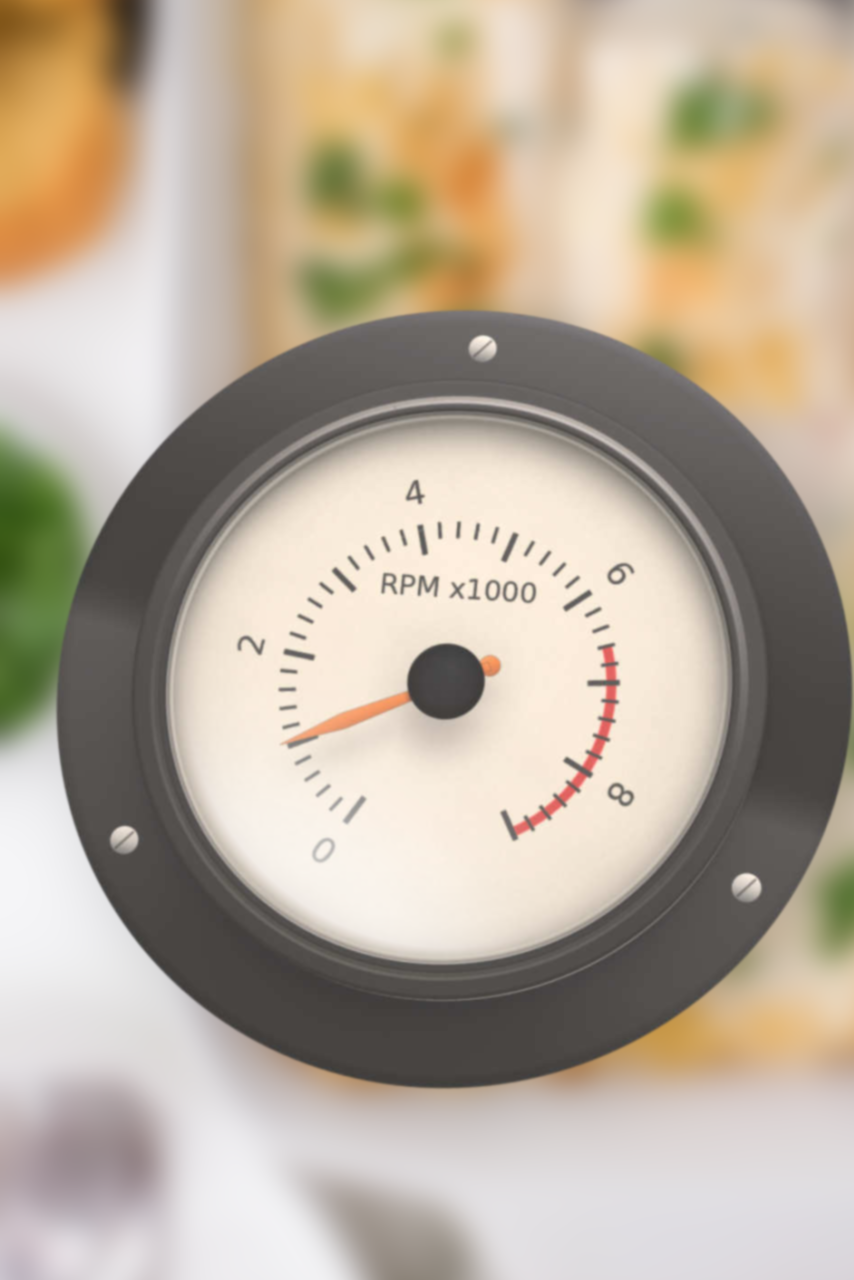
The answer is 1000 rpm
